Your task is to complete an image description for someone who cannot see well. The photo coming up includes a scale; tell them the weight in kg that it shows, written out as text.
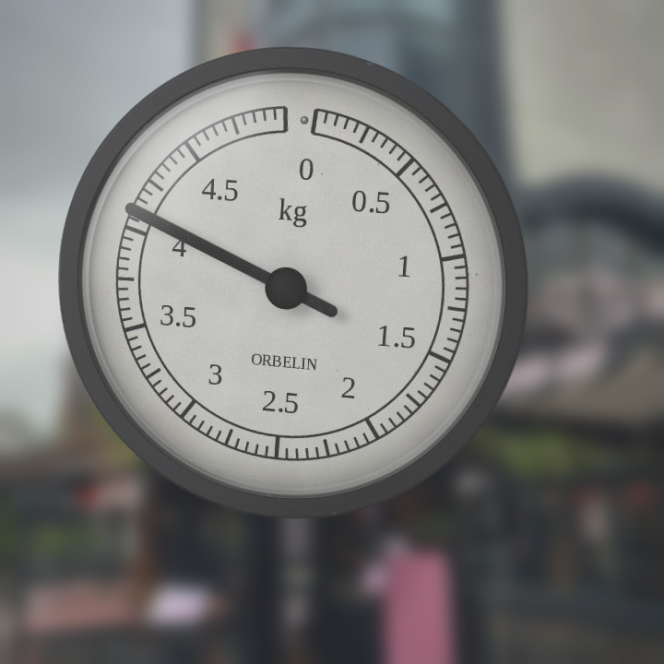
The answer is 4.1 kg
